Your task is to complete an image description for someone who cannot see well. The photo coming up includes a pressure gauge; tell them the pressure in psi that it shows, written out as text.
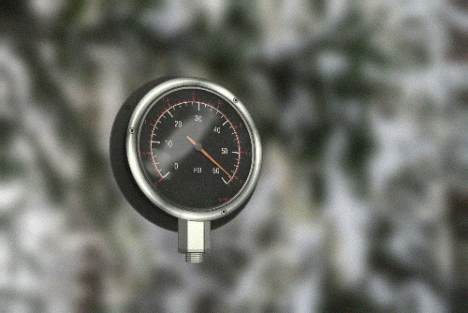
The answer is 58 psi
